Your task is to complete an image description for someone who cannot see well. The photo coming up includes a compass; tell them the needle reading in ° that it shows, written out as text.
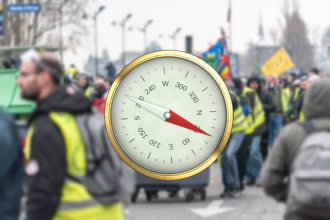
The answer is 30 °
